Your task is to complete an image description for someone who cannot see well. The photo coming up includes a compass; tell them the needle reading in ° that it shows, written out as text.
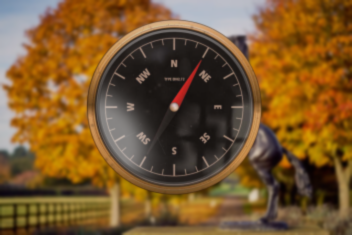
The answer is 30 °
